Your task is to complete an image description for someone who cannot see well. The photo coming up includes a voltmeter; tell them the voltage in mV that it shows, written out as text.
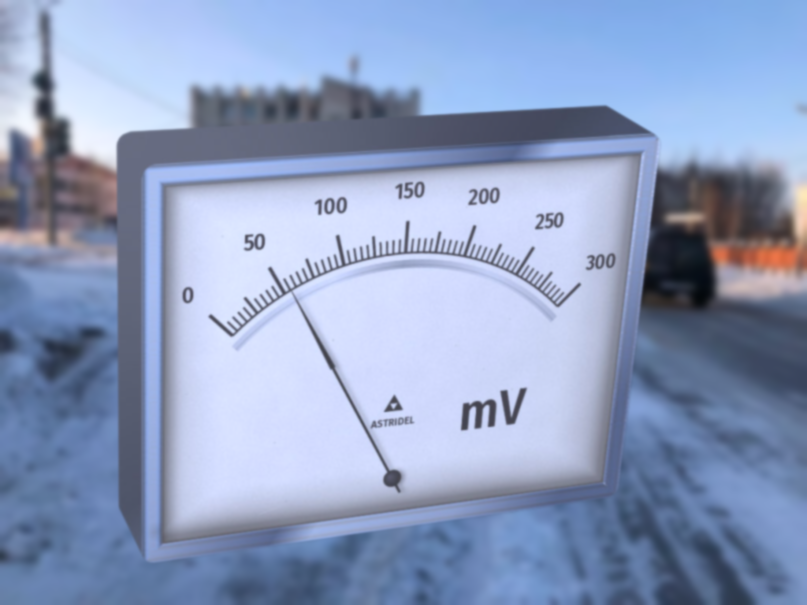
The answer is 55 mV
